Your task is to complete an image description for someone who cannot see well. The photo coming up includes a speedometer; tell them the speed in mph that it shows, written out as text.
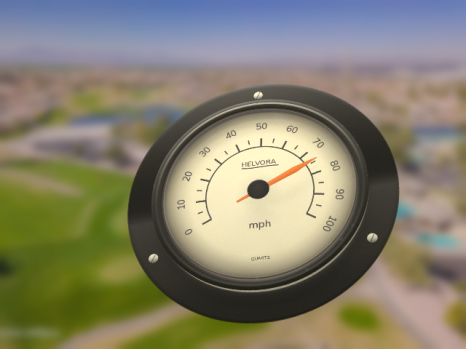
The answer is 75 mph
